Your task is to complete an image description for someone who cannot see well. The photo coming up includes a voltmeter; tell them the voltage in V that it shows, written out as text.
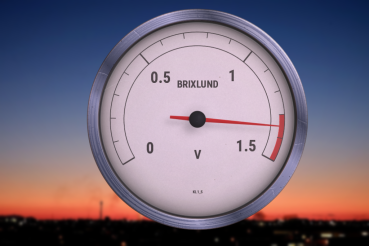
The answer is 1.35 V
